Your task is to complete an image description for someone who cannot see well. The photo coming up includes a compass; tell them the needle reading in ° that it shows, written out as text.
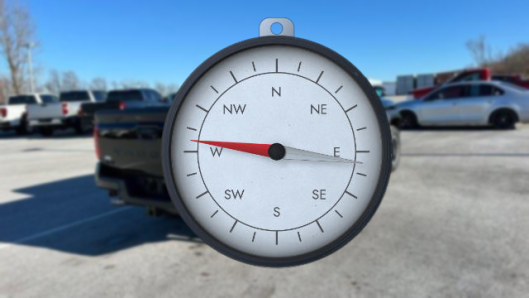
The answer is 277.5 °
